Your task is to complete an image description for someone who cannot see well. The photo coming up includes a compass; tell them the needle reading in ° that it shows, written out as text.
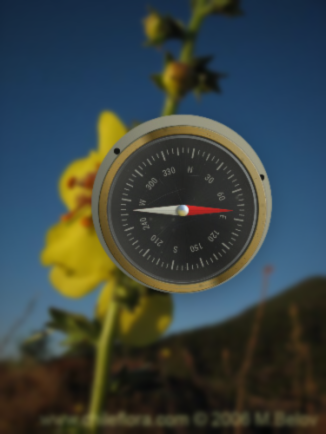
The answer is 80 °
